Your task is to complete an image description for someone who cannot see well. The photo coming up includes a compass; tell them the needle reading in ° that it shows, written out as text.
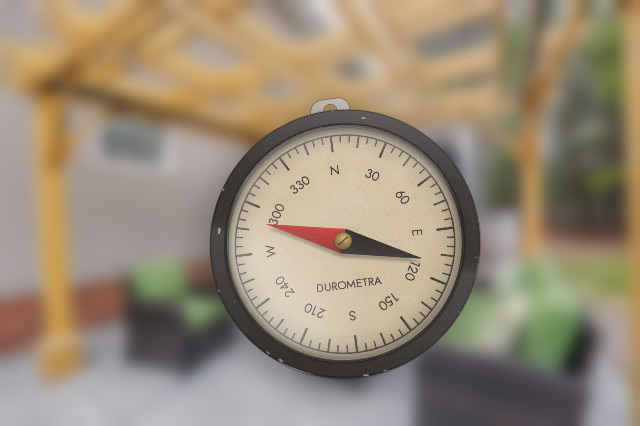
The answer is 290 °
